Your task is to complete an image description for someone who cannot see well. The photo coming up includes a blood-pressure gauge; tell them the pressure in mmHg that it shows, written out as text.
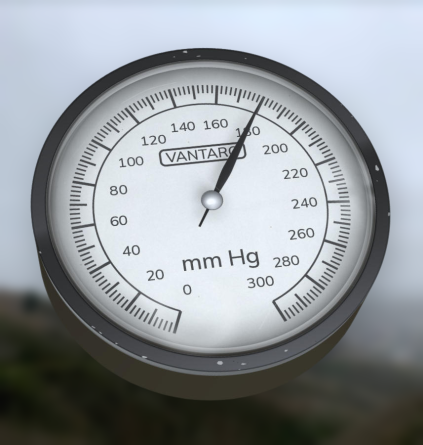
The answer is 180 mmHg
